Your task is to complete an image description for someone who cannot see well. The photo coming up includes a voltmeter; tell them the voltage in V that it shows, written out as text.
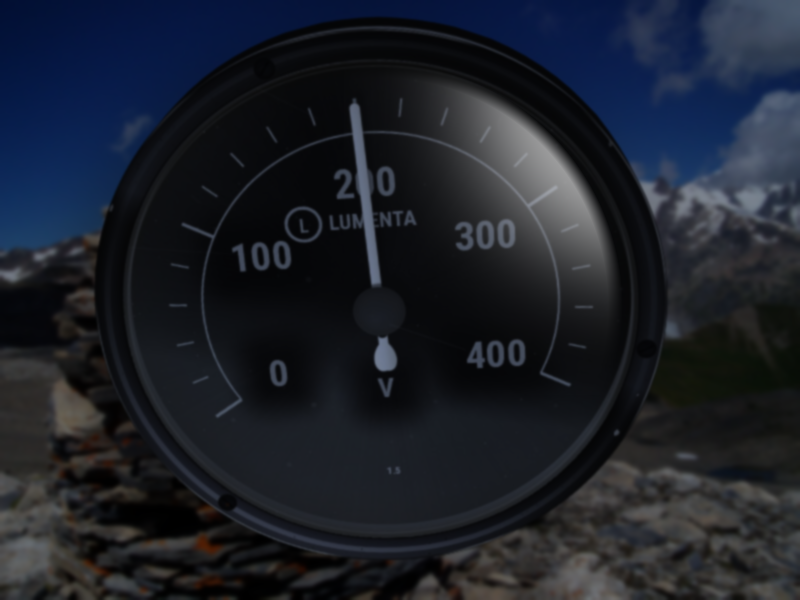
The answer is 200 V
